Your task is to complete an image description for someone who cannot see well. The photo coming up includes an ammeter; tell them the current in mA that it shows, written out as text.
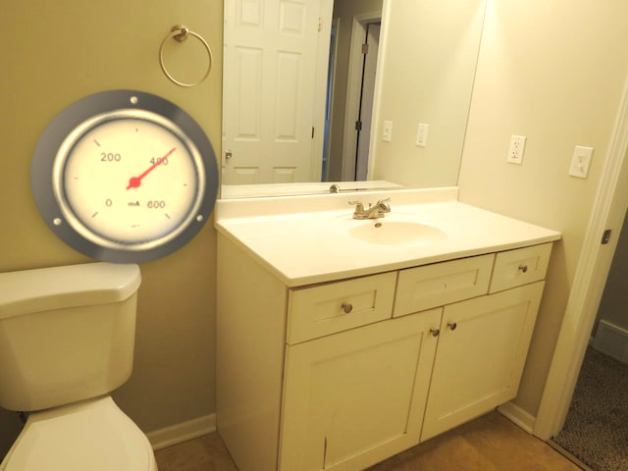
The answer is 400 mA
